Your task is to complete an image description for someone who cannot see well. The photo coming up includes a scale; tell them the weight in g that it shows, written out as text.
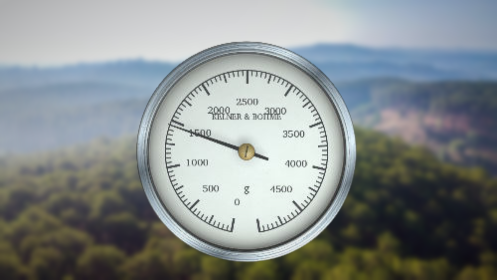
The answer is 1450 g
